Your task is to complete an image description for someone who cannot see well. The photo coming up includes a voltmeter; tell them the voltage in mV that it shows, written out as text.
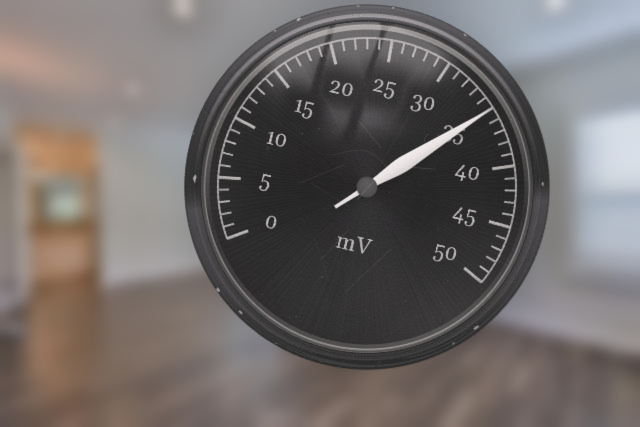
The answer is 35 mV
